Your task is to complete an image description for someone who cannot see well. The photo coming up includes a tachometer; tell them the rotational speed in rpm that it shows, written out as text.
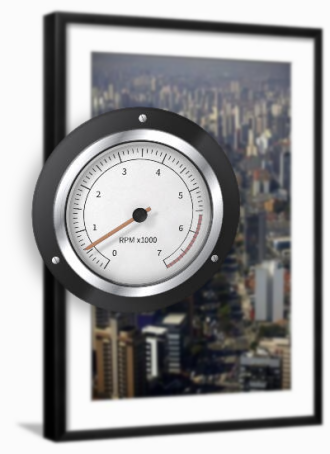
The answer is 600 rpm
